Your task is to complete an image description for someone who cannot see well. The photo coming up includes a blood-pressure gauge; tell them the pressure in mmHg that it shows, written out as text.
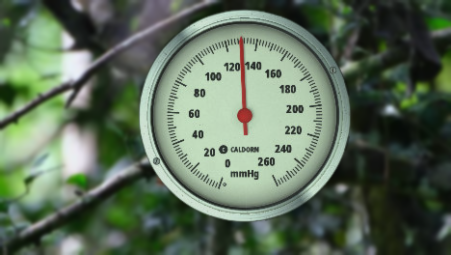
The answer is 130 mmHg
